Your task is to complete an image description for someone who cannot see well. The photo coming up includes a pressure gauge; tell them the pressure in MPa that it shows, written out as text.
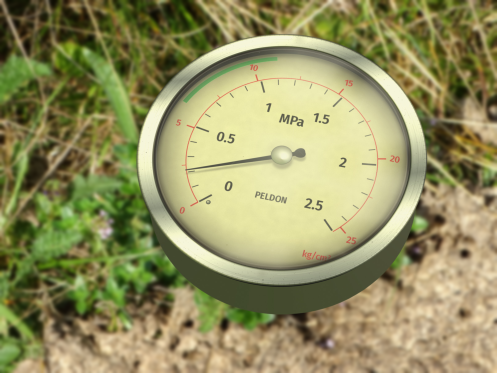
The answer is 0.2 MPa
